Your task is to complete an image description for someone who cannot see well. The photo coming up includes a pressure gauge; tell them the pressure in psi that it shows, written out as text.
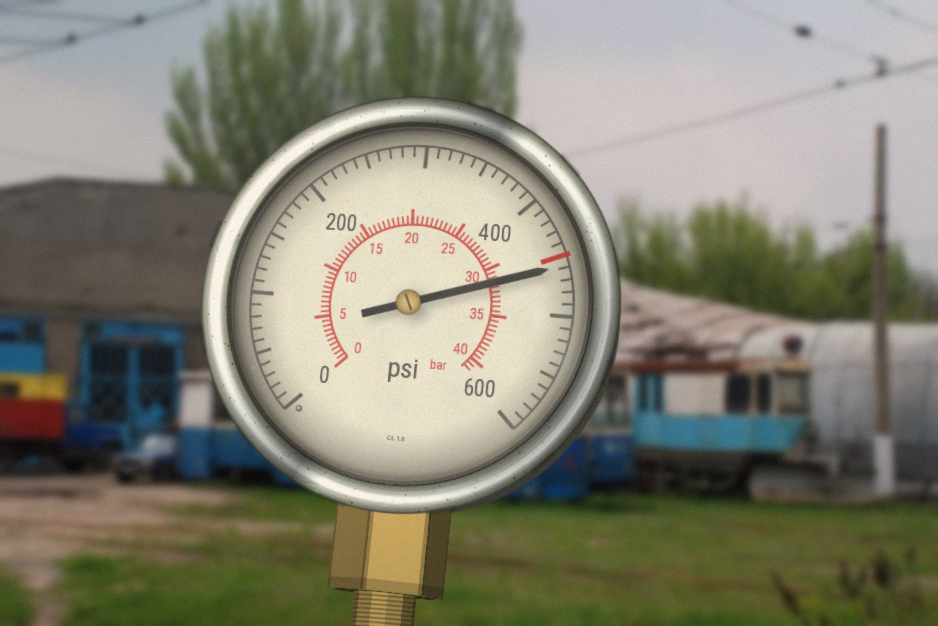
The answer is 460 psi
